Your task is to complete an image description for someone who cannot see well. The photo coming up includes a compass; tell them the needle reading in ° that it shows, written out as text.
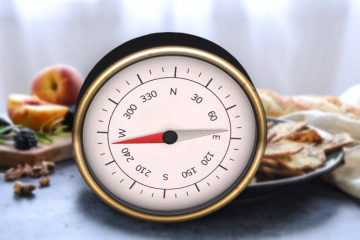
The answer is 260 °
